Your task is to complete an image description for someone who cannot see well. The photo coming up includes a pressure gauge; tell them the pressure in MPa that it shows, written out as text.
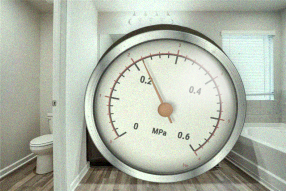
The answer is 0.22 MPa
